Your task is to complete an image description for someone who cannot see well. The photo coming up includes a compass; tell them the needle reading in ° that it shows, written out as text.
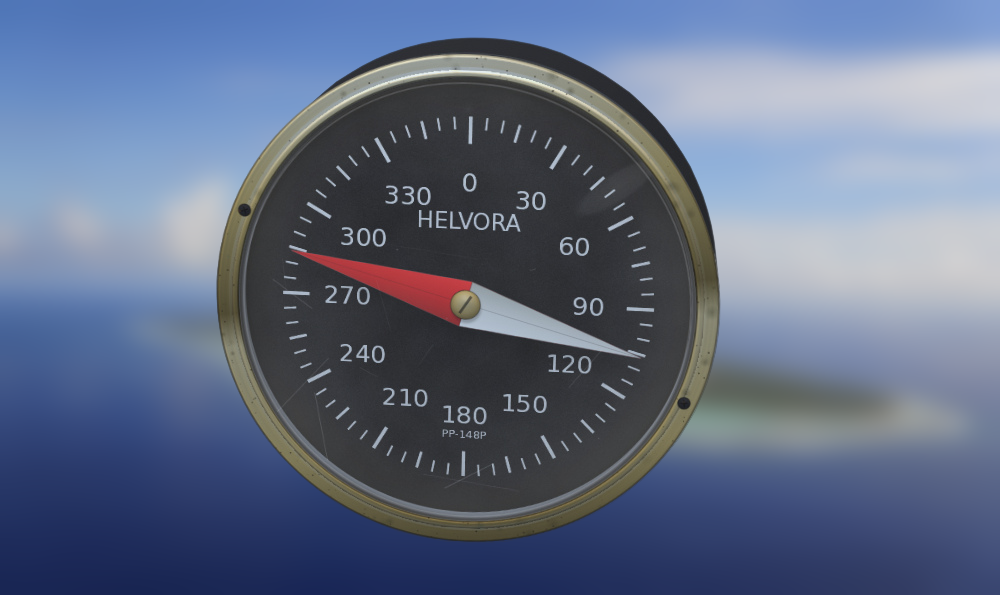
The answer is 285 °
